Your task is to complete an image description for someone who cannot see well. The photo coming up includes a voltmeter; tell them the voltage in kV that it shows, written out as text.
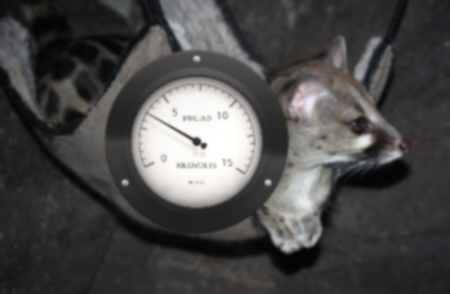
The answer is 3.5 kV
